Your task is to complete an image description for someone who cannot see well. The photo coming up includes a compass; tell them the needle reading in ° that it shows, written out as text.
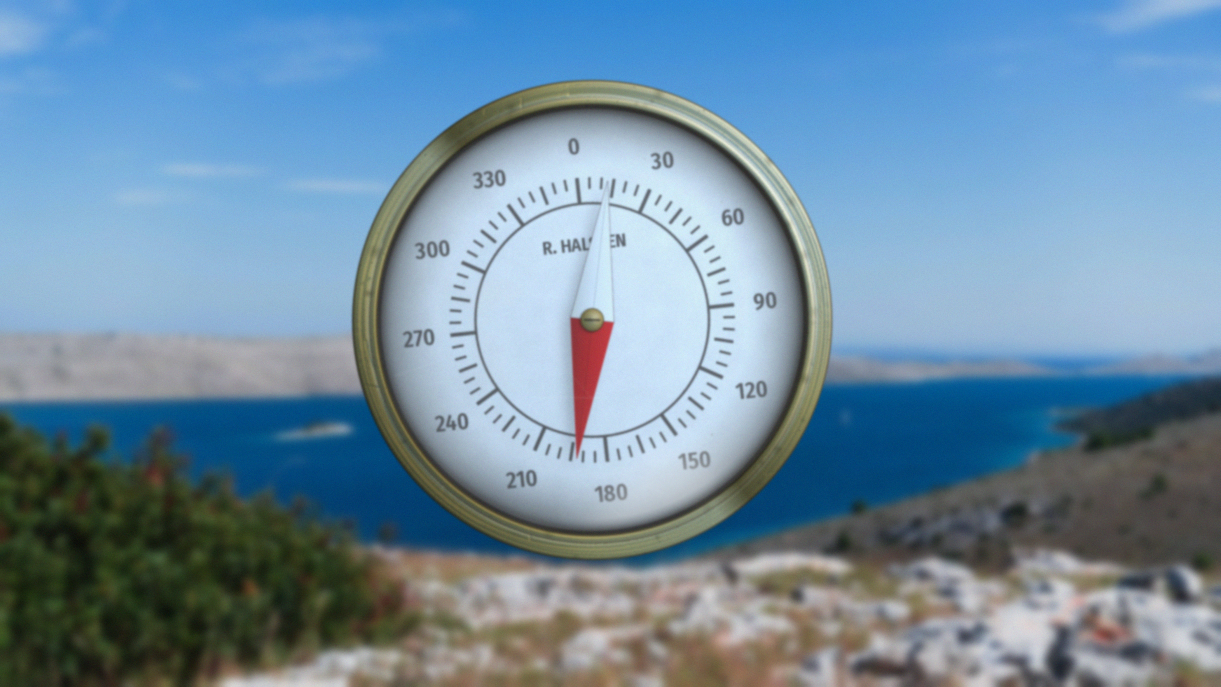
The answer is 192.5 °
